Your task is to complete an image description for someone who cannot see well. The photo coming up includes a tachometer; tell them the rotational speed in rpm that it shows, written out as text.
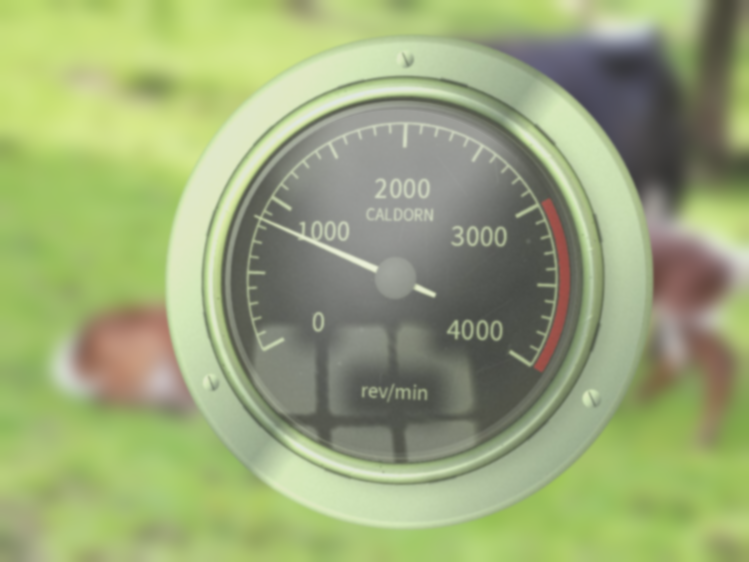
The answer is 850 rpm
